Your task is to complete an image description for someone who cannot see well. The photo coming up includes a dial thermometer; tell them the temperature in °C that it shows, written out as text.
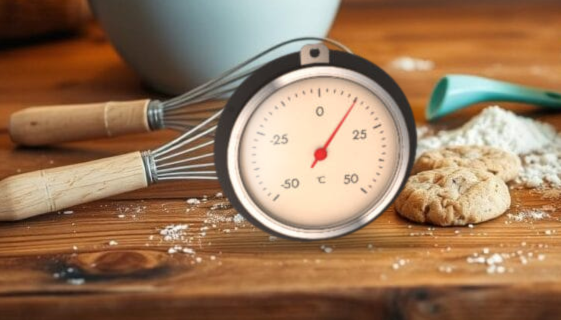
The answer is 12.5 °C
